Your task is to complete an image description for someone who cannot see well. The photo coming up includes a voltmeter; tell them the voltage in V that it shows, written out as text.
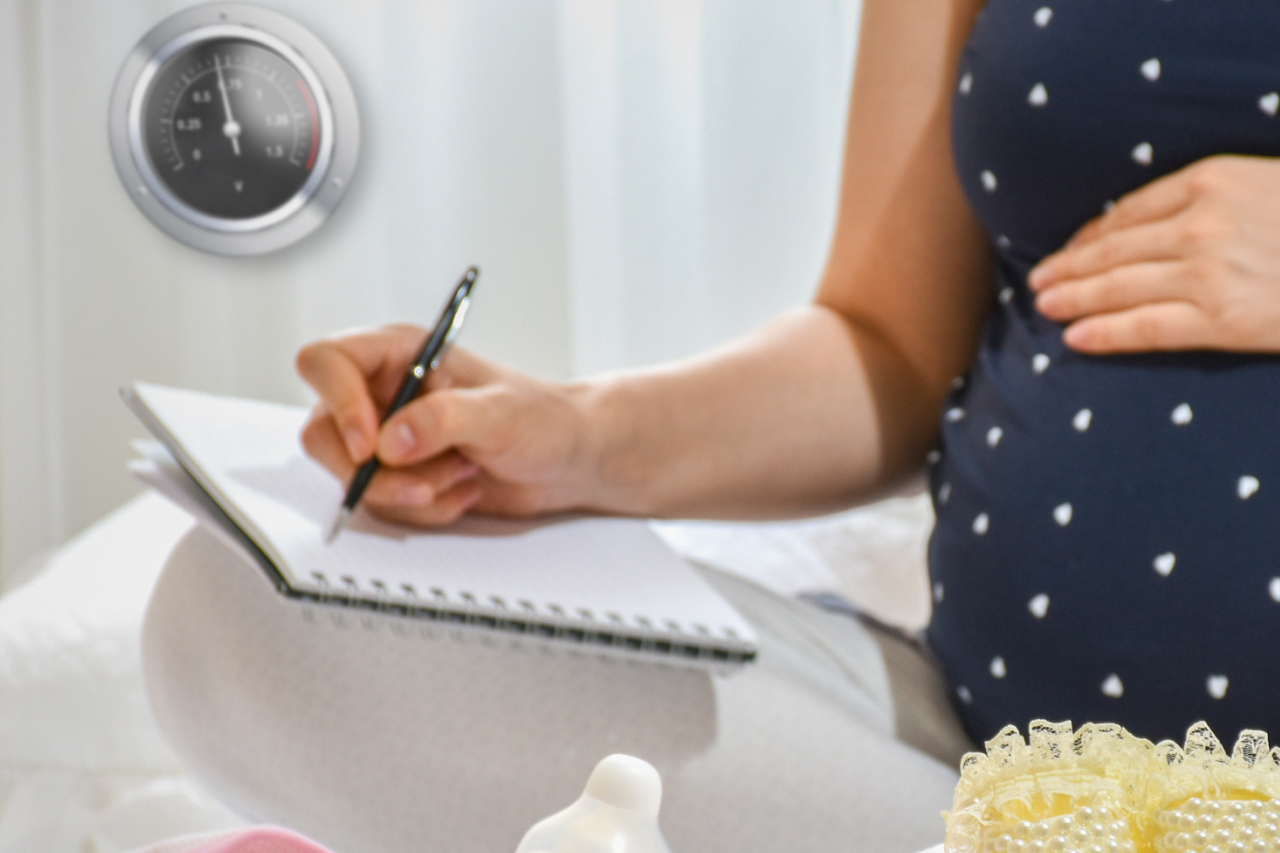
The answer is 0.7 V
